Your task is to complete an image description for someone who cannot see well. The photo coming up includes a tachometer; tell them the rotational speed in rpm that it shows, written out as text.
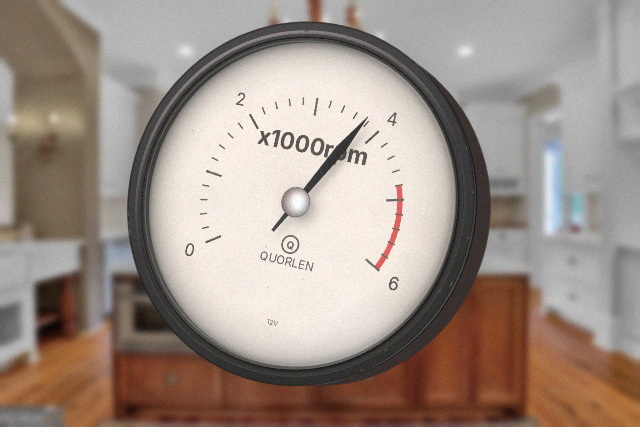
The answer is 3800 rpm
